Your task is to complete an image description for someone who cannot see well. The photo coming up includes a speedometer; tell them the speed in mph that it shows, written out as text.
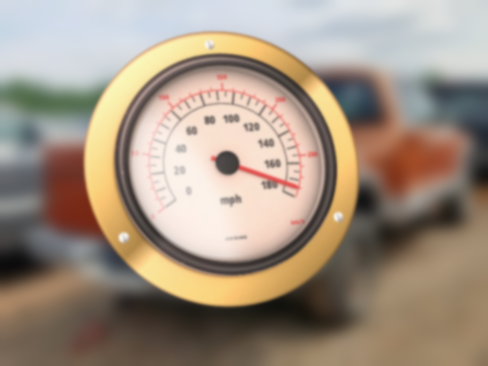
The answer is 175 mph
